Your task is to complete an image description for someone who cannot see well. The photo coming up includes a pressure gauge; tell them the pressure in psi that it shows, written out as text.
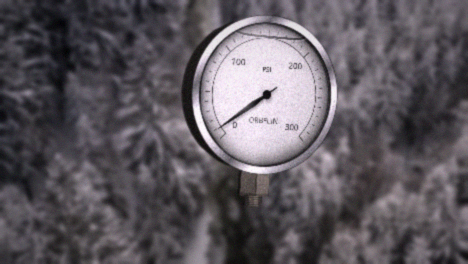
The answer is 10 psi
